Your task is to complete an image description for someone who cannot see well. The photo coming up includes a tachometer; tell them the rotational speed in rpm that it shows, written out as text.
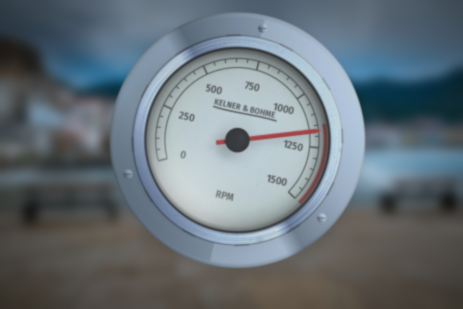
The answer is 1175 rpm
